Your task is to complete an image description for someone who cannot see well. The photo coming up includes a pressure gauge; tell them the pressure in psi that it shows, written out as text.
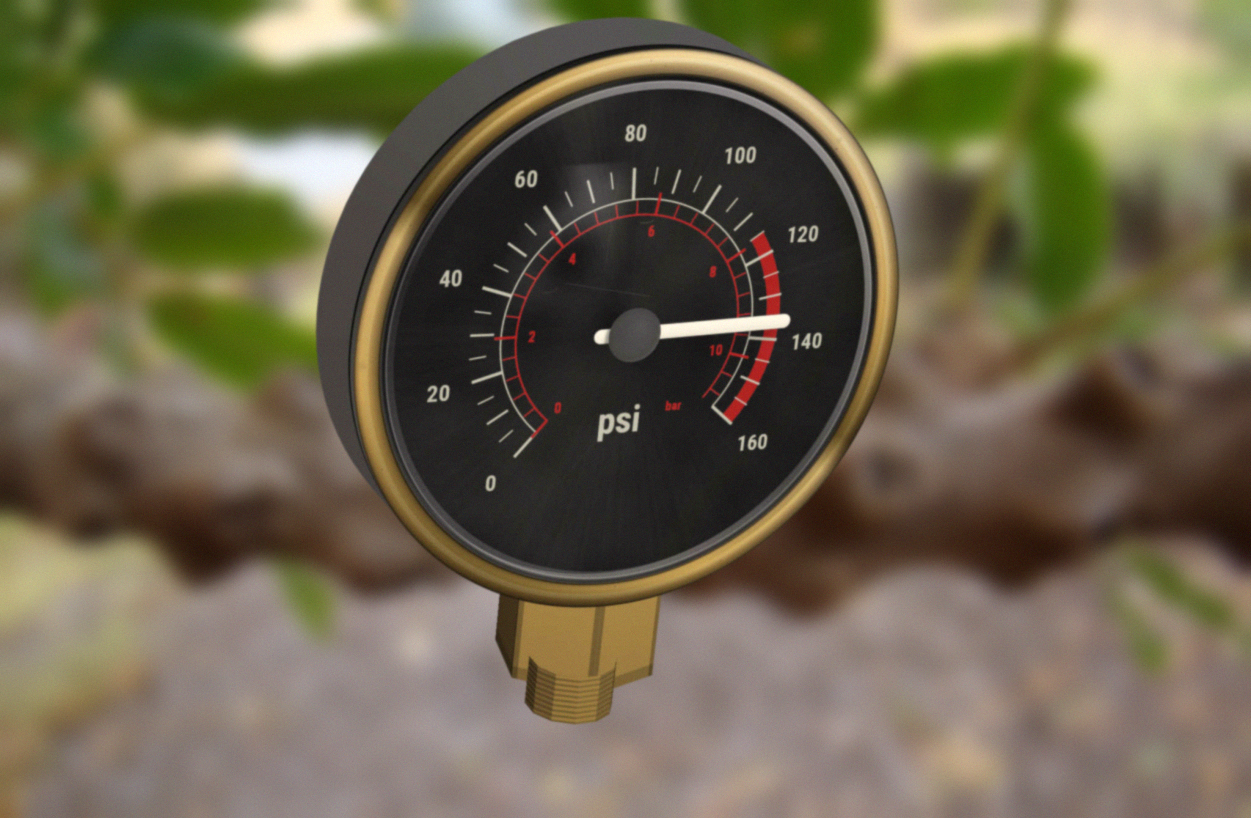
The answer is 135 psi
